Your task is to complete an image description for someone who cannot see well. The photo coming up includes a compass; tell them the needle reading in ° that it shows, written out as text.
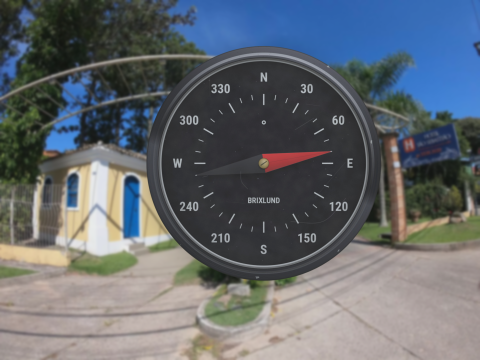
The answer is 80 °
